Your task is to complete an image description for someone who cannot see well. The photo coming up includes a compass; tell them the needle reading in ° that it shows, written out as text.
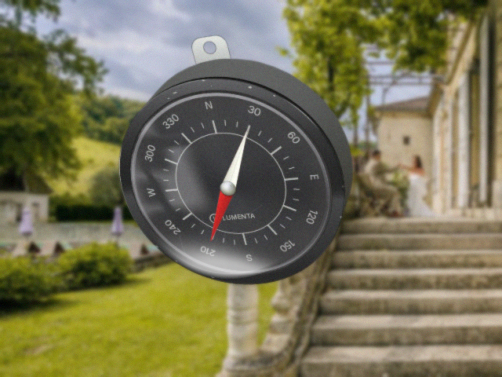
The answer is 210 °
